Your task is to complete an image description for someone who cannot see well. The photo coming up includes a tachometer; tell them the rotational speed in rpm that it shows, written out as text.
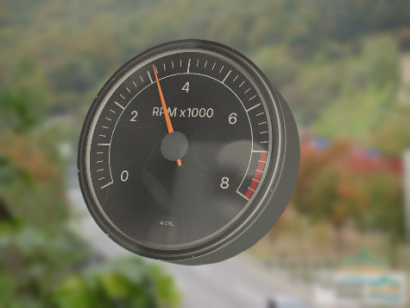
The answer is 3200 rpm
